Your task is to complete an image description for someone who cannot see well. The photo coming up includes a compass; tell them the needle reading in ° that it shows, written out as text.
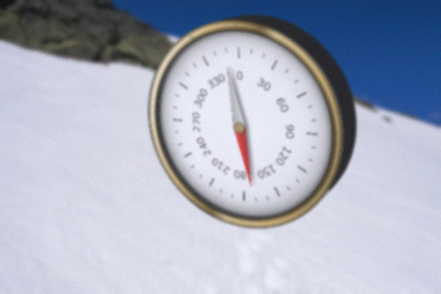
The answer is 170 °
